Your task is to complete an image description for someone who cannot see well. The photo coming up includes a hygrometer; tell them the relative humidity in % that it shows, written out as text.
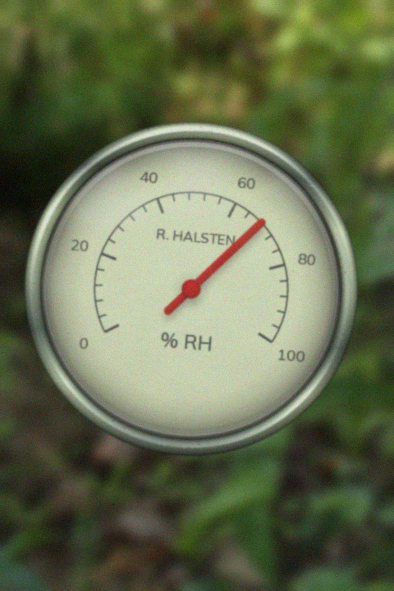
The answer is 68 %
